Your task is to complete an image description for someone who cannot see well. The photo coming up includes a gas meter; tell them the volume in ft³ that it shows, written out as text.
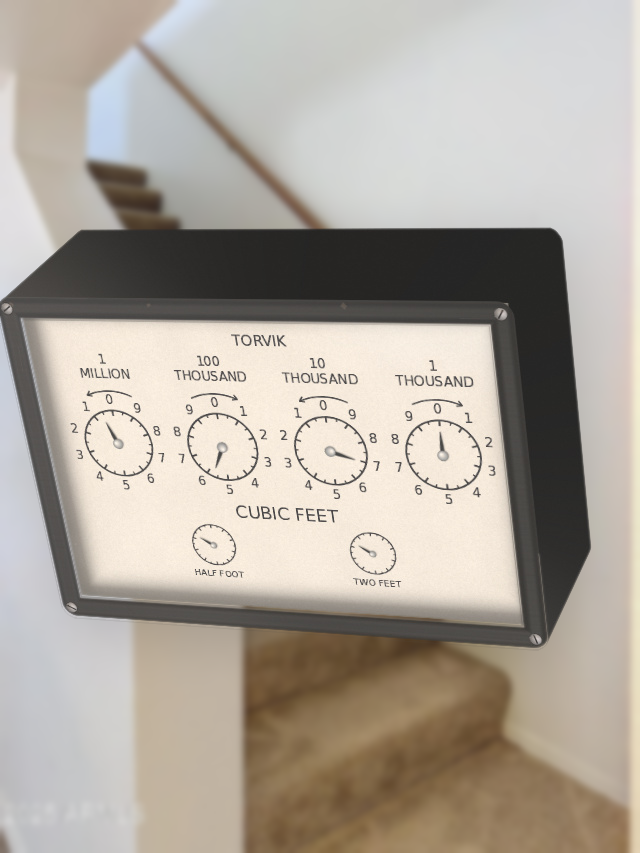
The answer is 57000 ft³
